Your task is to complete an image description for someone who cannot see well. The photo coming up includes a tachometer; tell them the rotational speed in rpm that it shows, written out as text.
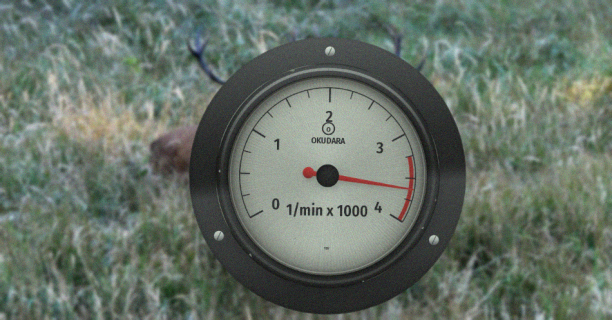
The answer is 3625 rpm
